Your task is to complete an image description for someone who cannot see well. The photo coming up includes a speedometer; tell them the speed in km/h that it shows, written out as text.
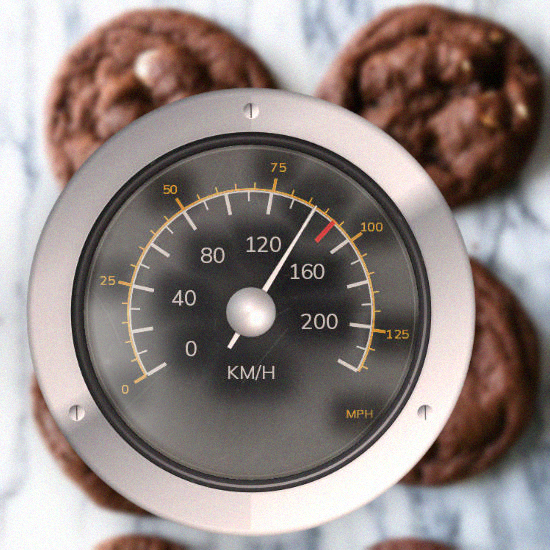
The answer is 140 km/h
